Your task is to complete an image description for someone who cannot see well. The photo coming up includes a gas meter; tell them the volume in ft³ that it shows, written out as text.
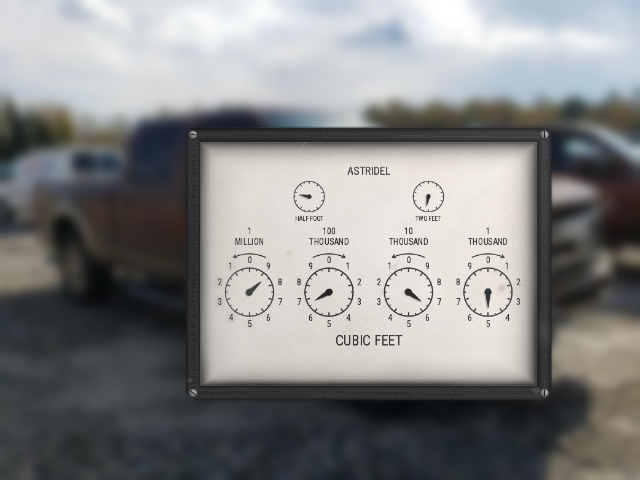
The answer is 866500 ft³
